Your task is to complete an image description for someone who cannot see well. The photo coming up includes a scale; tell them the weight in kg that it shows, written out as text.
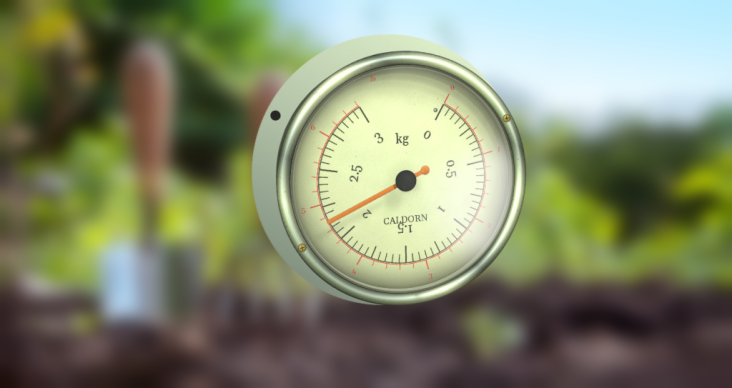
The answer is 2.15 kg
